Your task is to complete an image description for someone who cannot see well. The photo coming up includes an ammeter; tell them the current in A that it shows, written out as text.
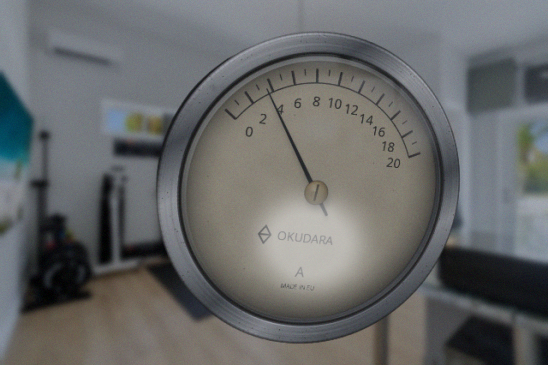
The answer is 3.5 A
